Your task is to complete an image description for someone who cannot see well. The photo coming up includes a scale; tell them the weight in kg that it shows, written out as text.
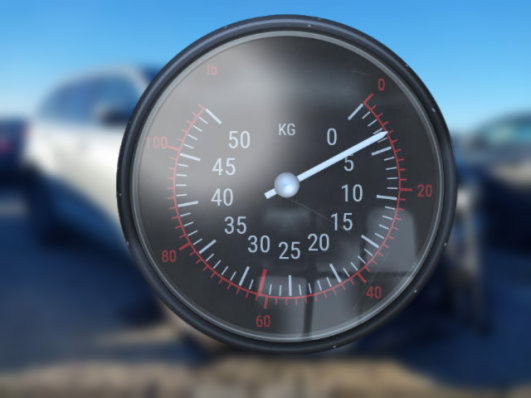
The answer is 3.5 kg
